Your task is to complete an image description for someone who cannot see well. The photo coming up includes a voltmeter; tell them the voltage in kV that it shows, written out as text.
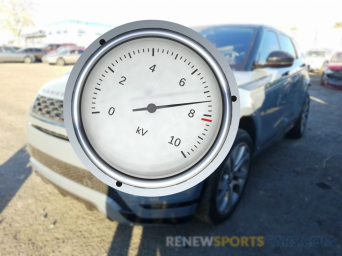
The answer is 7.4 kV
